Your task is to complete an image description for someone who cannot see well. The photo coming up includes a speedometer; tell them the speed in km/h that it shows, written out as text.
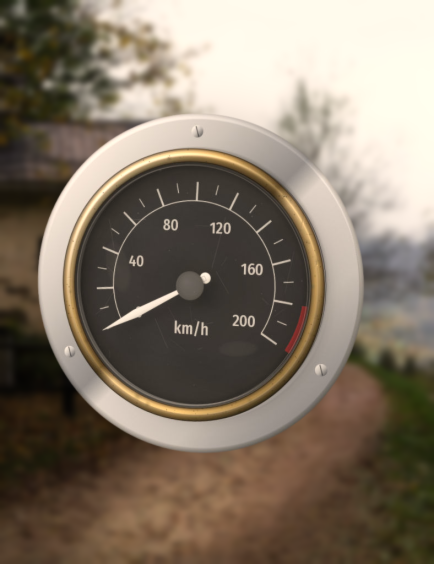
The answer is 0 km/h
